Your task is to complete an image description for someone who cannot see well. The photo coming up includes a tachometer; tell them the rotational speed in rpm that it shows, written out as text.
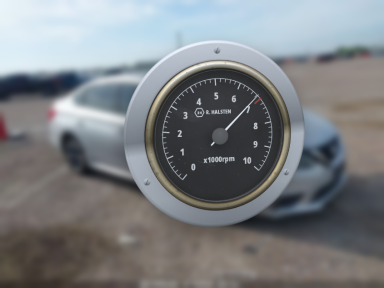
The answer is 6800 rpm
